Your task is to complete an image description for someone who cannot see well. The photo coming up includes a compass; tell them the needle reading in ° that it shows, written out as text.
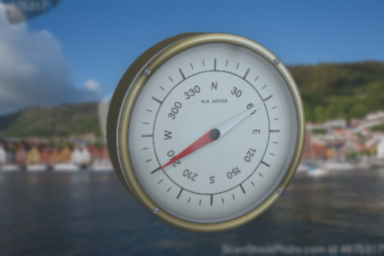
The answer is 240 °
